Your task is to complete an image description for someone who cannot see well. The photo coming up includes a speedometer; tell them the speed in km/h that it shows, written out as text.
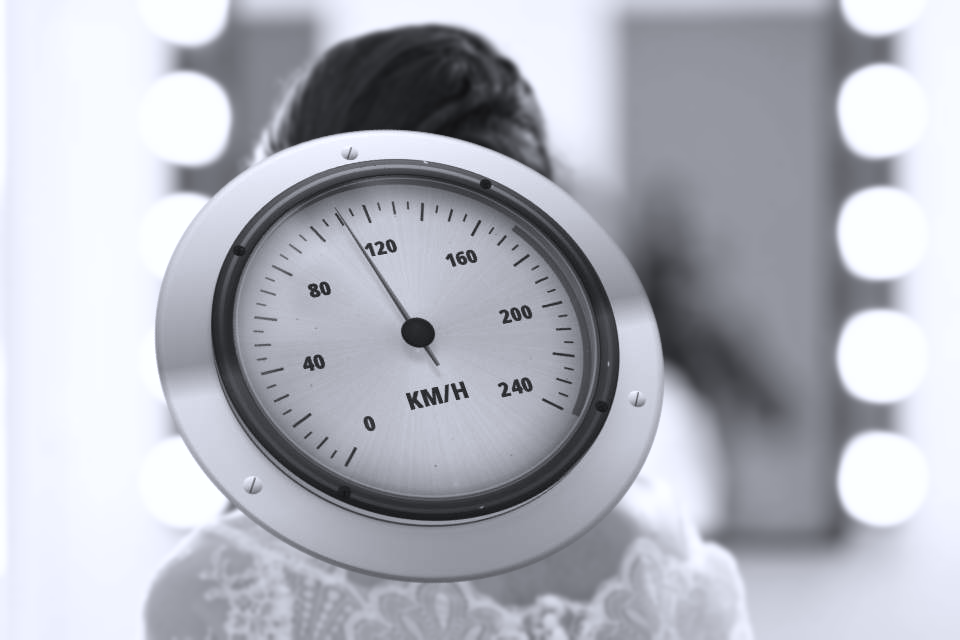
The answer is 110 km/h
